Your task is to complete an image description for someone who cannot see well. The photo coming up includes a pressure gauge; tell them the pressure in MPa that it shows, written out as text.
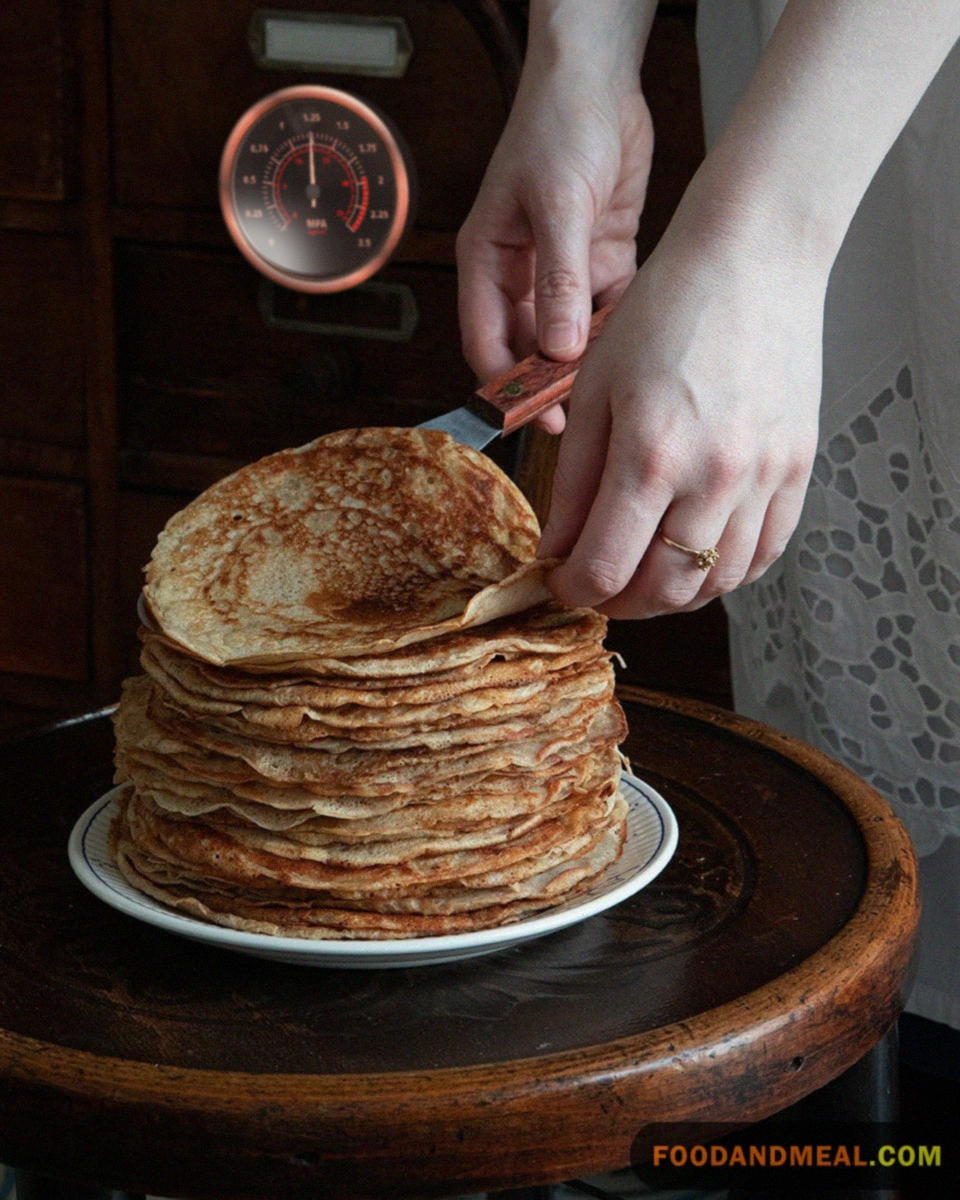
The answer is 1.25 MPa
